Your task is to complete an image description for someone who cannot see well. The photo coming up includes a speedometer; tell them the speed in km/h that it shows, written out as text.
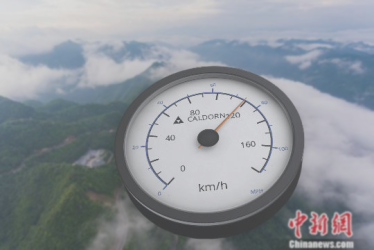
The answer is 120 km/h
